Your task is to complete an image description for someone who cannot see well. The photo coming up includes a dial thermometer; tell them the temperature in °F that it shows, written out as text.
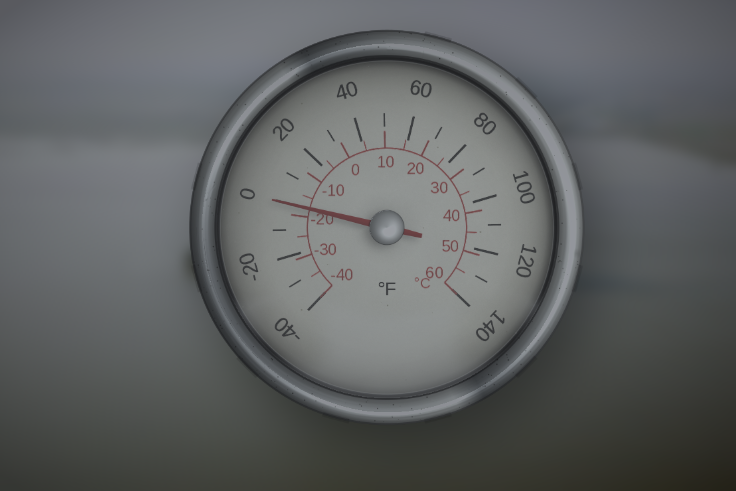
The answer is 0 °F
